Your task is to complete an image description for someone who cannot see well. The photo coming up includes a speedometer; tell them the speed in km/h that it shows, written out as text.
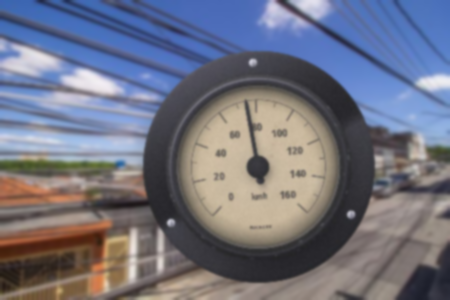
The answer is 75 km/h
